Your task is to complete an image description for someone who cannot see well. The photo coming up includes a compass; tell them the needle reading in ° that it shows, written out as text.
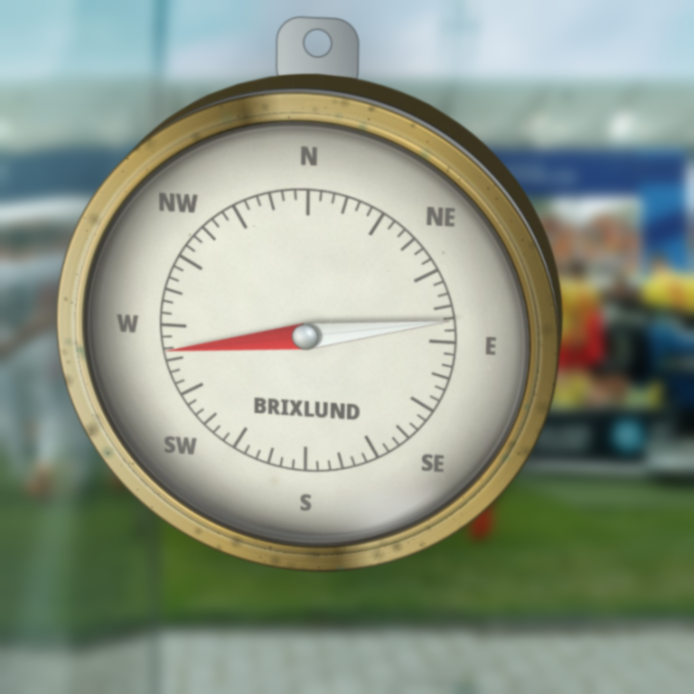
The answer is 260 °
